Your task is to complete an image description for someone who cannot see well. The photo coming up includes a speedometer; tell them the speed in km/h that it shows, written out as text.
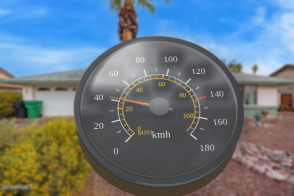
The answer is 40 km/h
